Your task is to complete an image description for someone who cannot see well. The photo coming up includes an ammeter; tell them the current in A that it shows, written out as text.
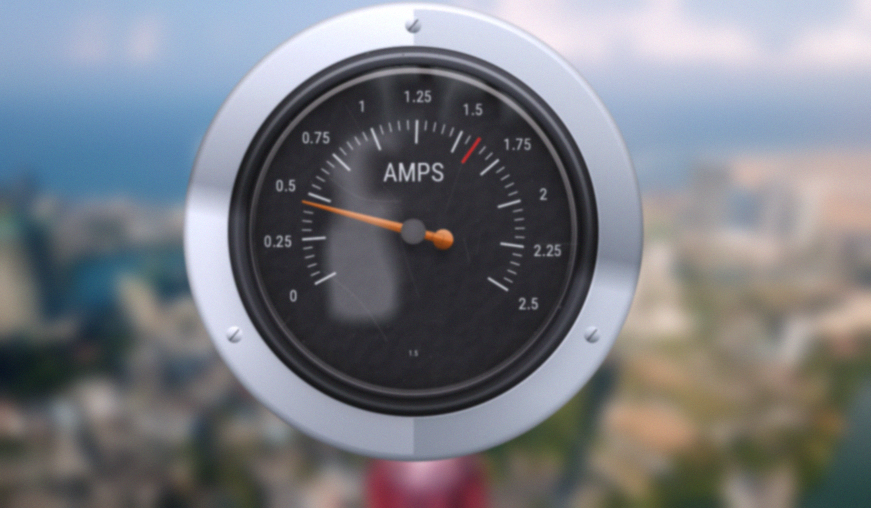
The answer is 0.45 A
